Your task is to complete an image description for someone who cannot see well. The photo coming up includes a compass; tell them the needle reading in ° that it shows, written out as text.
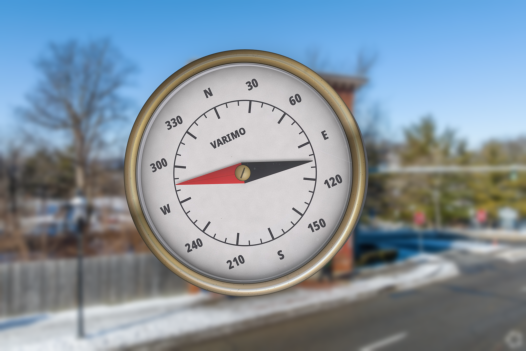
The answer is 285 °
